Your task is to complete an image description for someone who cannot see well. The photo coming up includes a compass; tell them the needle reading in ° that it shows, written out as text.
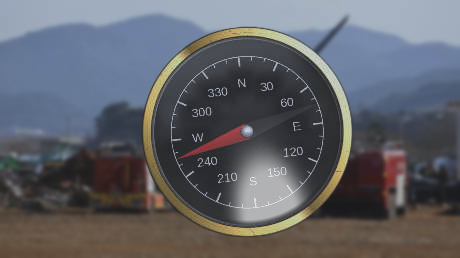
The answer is 255 °
